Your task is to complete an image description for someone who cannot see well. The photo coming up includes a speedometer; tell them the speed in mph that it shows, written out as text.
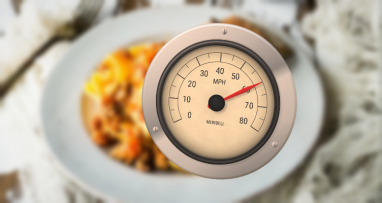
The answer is 60 mph
